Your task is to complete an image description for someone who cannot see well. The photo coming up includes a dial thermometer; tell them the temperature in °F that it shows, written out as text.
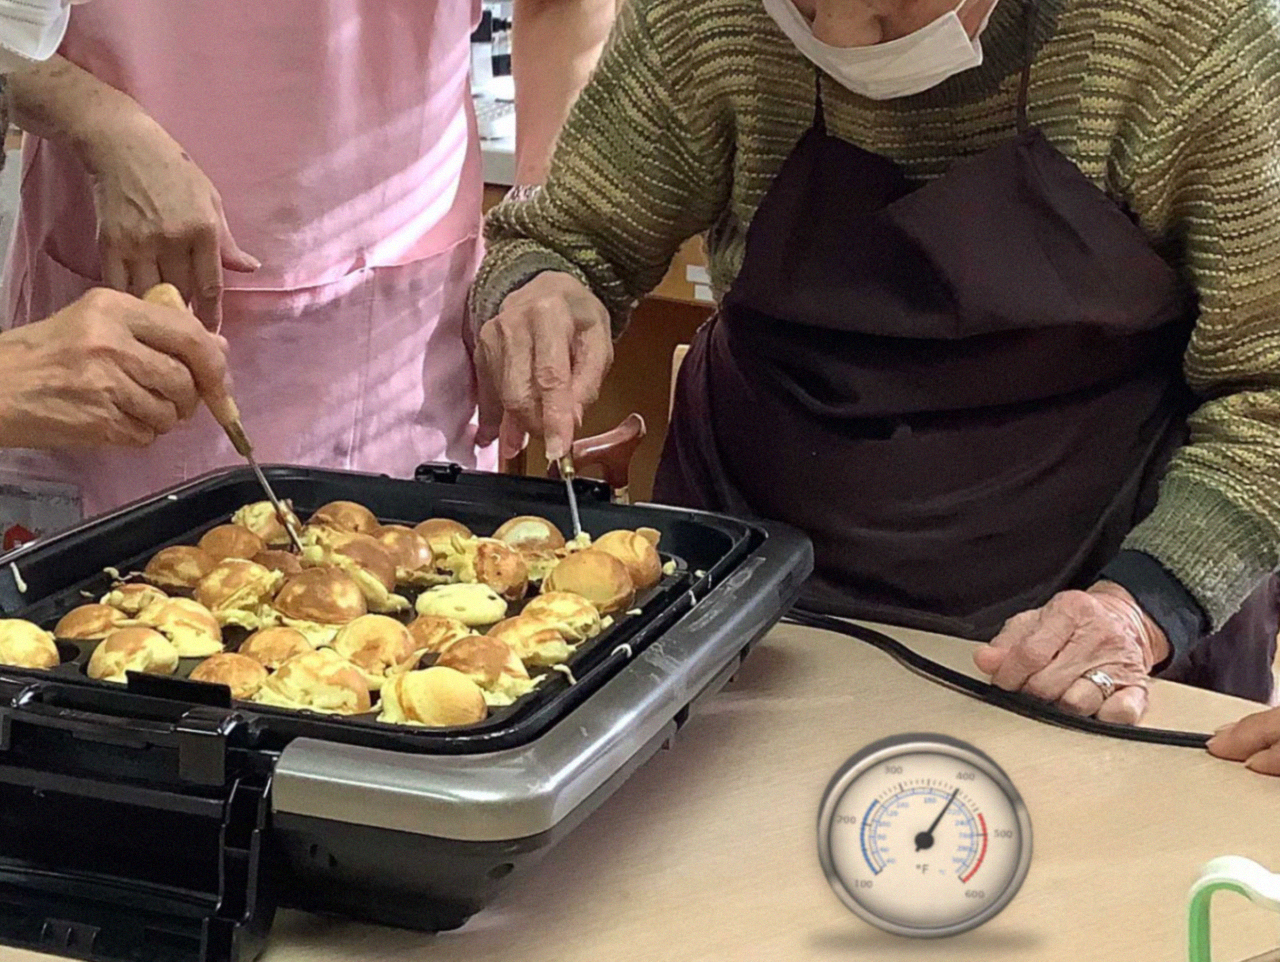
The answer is 400 °F
